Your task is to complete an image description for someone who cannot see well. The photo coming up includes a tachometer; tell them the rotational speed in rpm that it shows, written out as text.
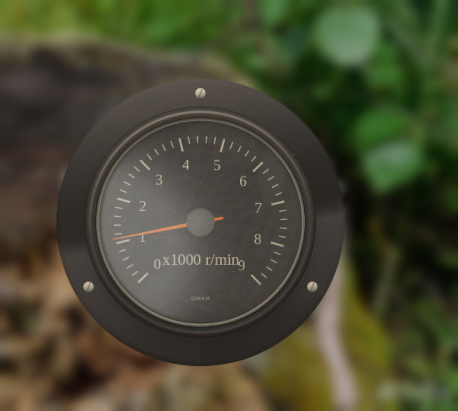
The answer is 1100 rpm
